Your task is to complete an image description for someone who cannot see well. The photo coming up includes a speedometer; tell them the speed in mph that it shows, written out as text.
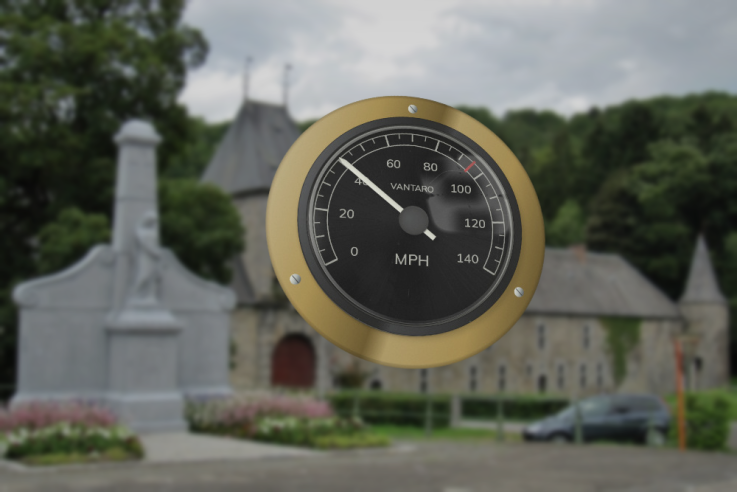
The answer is 40 mph
